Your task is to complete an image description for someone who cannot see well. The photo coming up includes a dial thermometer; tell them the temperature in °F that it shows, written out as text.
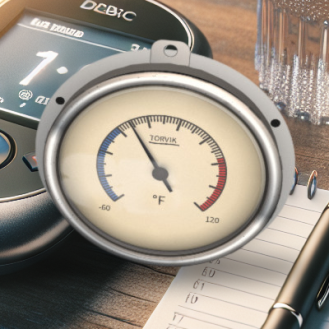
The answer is 10 °F
